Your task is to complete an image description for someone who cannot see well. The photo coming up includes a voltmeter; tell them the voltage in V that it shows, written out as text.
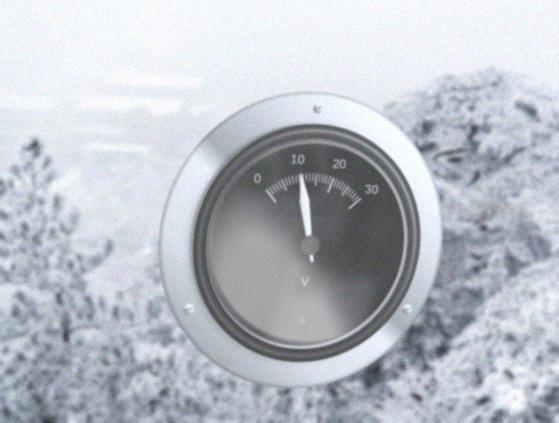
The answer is 10 V
